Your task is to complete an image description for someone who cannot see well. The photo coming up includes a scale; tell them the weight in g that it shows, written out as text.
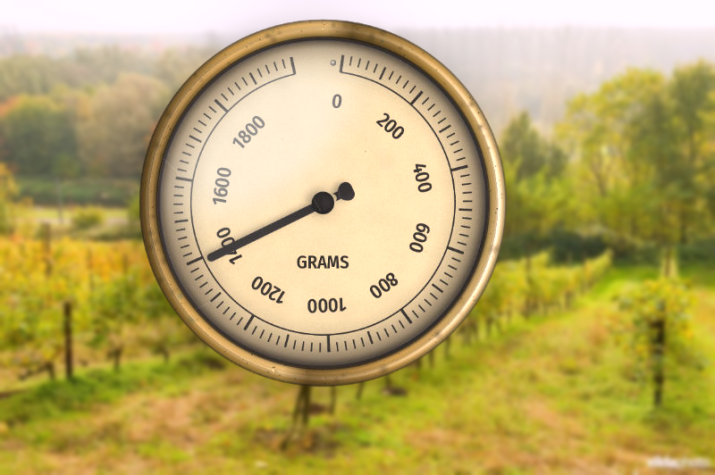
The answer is 1390 g
